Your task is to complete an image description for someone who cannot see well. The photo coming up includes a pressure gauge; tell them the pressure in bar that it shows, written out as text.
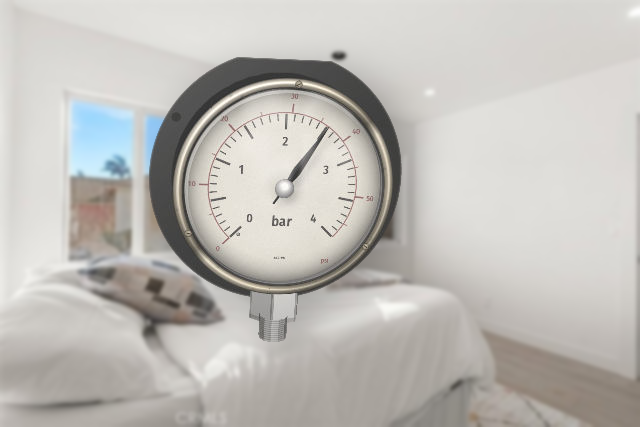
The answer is 2.5 bar
